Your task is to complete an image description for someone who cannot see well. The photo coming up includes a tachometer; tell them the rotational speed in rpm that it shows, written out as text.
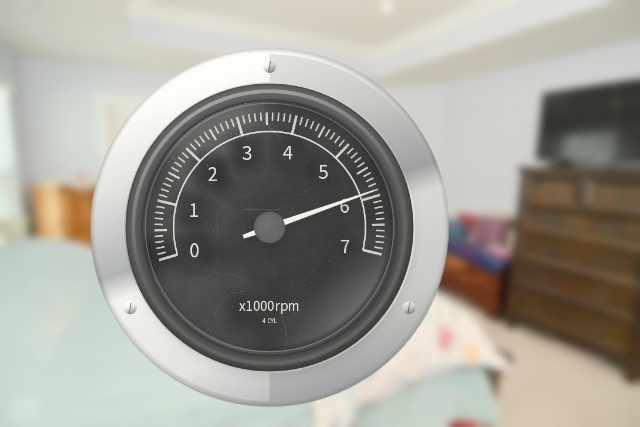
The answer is 5900 rpm
